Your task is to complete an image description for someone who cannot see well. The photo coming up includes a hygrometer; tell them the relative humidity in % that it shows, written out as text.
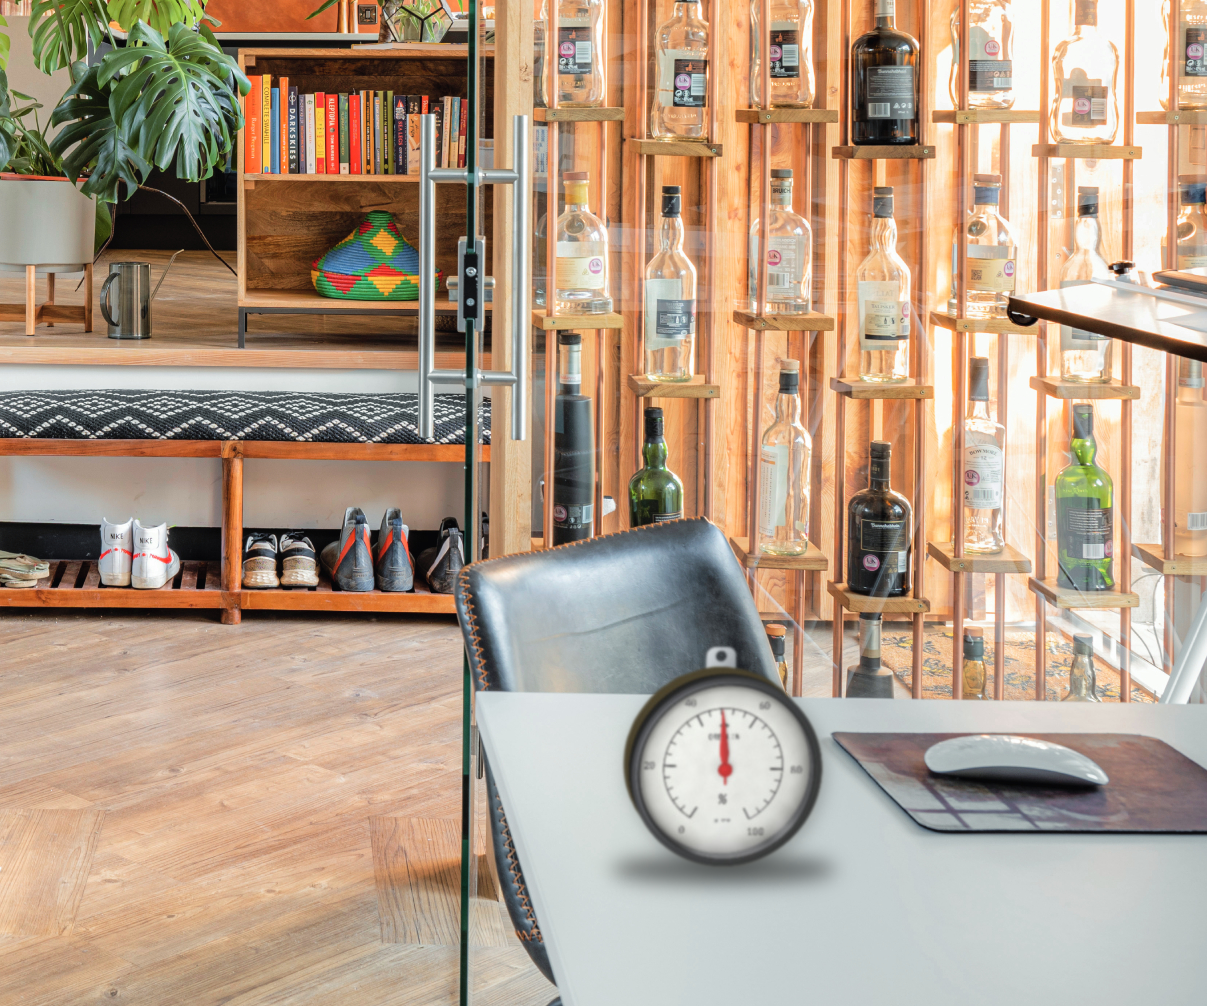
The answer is 48 %
